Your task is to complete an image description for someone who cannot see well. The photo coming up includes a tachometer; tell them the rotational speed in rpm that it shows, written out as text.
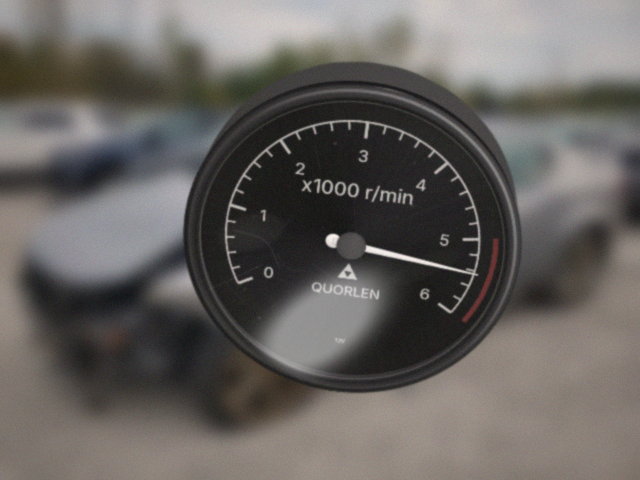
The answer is 5400 rpm
